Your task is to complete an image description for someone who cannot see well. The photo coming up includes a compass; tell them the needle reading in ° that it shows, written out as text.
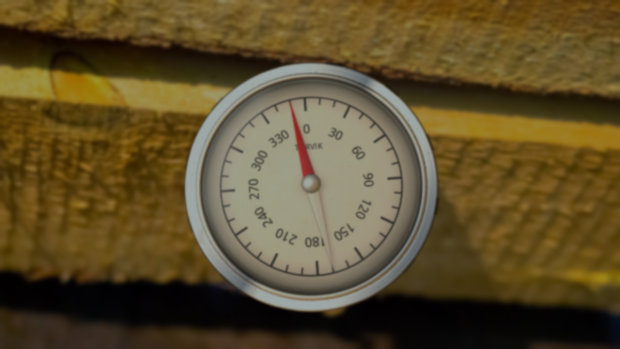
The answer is 350 °
